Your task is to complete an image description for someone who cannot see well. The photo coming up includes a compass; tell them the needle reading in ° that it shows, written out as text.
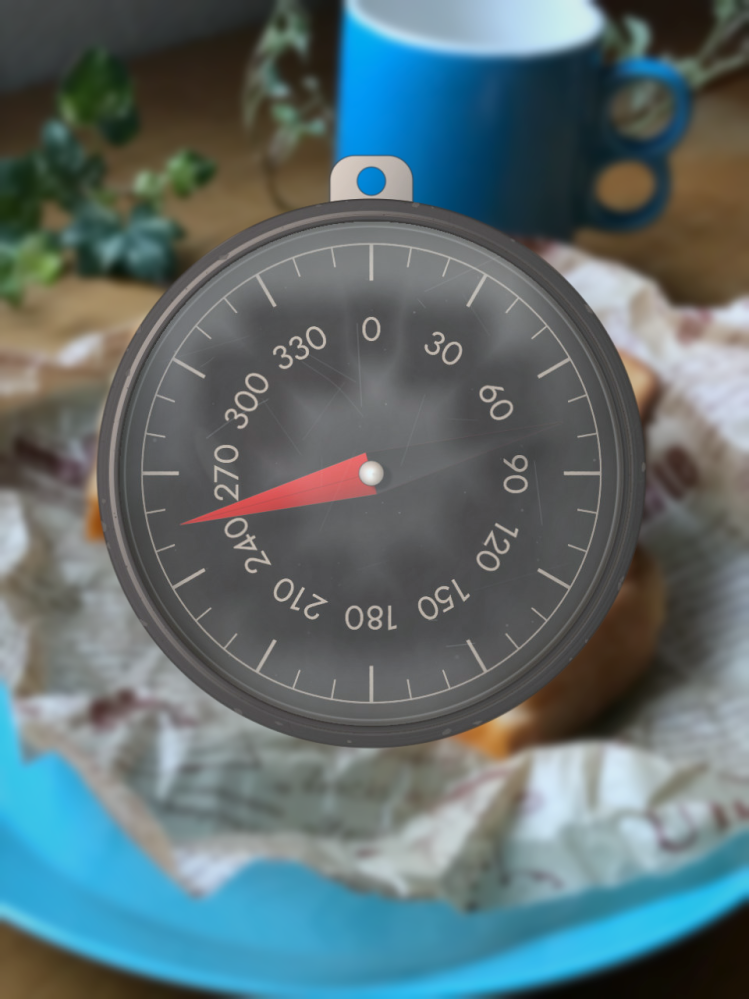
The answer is 255 °
